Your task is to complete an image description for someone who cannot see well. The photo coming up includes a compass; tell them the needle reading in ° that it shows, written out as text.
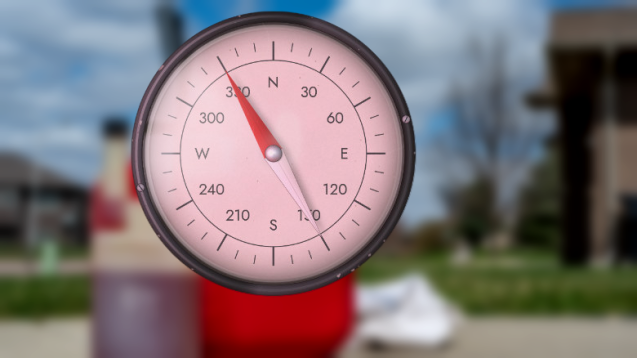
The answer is 330 °
